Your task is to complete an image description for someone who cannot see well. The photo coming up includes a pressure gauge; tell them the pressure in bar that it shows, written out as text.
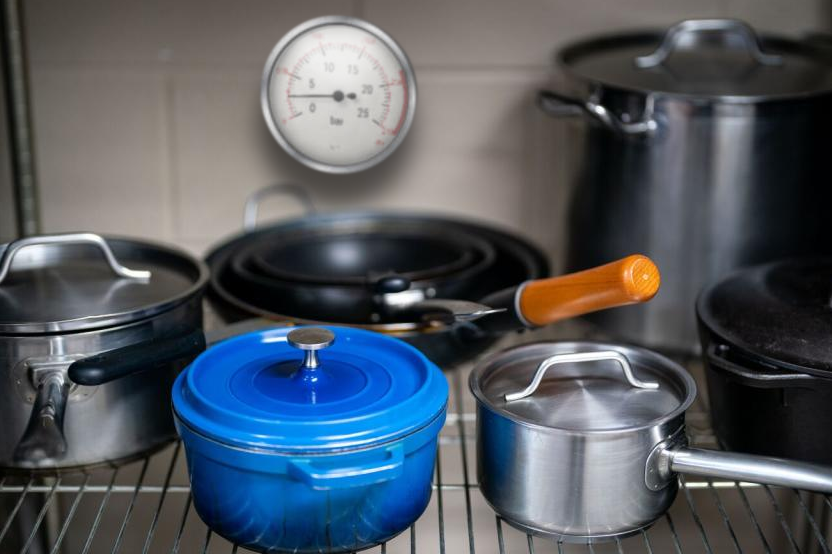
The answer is 2.5 bar
